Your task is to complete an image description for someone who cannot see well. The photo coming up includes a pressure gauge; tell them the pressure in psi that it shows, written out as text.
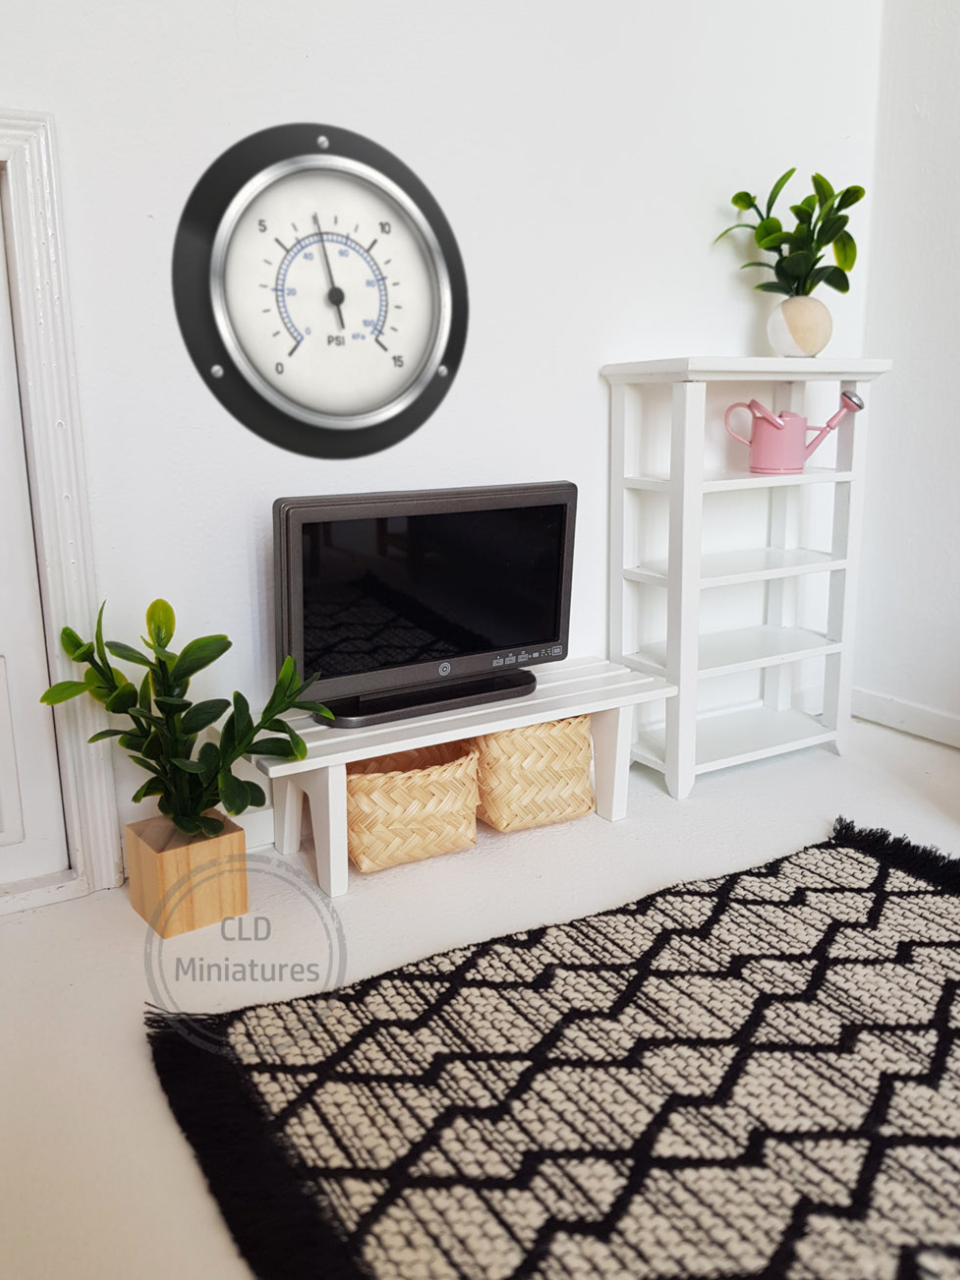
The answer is 7 psi
